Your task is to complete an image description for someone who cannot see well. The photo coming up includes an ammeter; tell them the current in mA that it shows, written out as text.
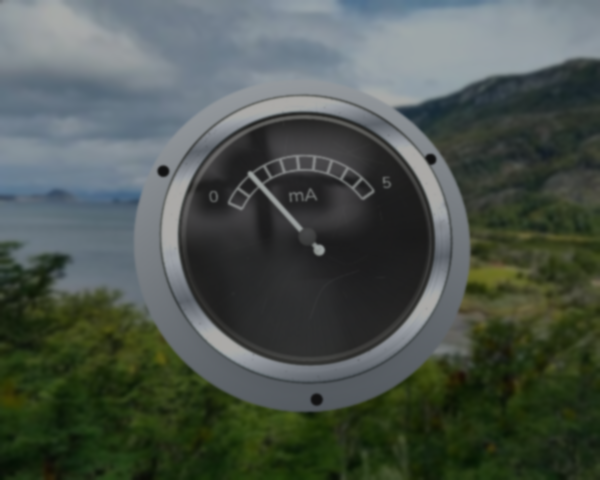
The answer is 1 mA
